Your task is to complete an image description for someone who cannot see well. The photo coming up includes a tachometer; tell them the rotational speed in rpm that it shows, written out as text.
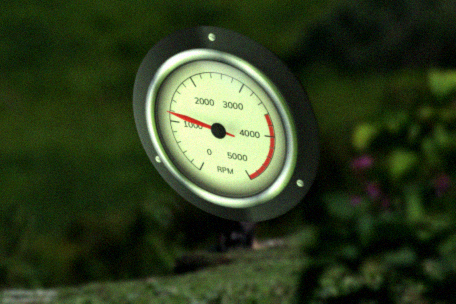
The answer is 1200 rpm
